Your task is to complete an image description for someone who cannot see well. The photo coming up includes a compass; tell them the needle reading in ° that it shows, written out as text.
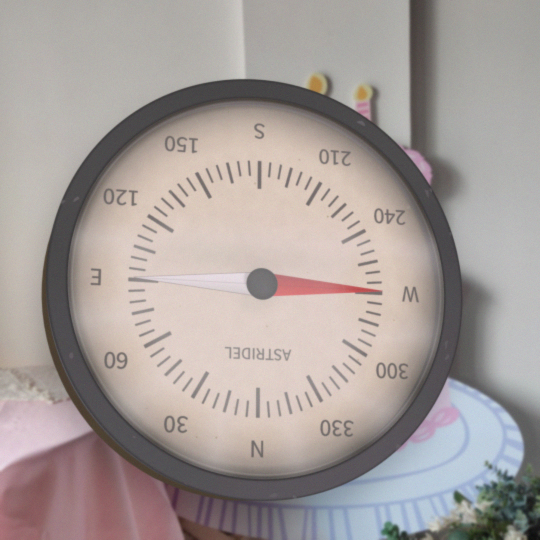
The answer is 270 °
